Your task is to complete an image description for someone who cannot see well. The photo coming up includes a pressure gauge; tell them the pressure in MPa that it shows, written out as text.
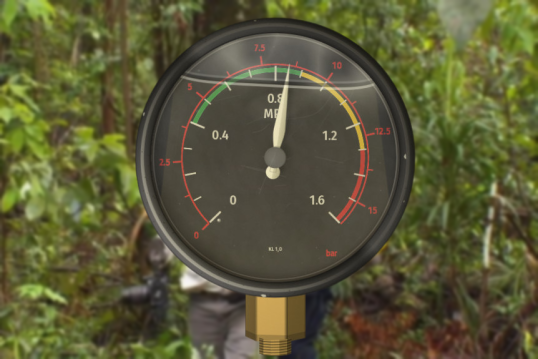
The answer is 0.85 MPa
